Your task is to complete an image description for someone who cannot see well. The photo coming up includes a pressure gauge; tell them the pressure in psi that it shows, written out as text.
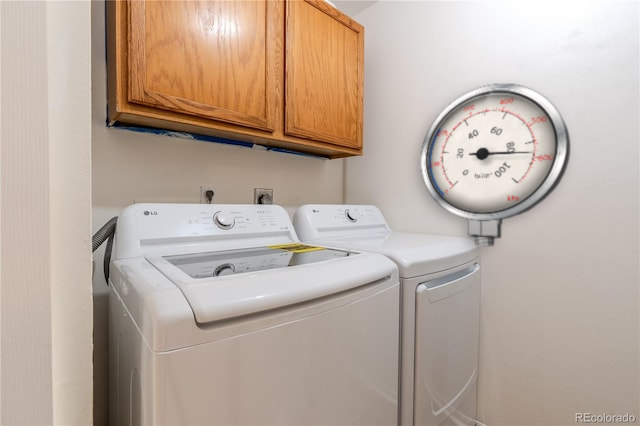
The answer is 85 psi
